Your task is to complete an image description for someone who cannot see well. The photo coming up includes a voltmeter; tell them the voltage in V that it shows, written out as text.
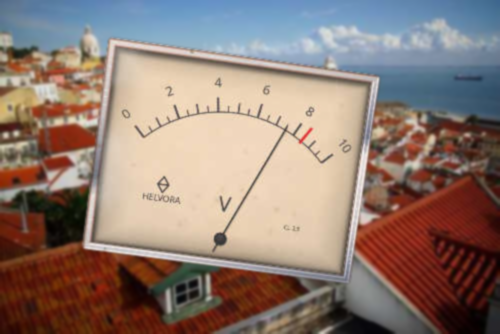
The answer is 7.5 V
